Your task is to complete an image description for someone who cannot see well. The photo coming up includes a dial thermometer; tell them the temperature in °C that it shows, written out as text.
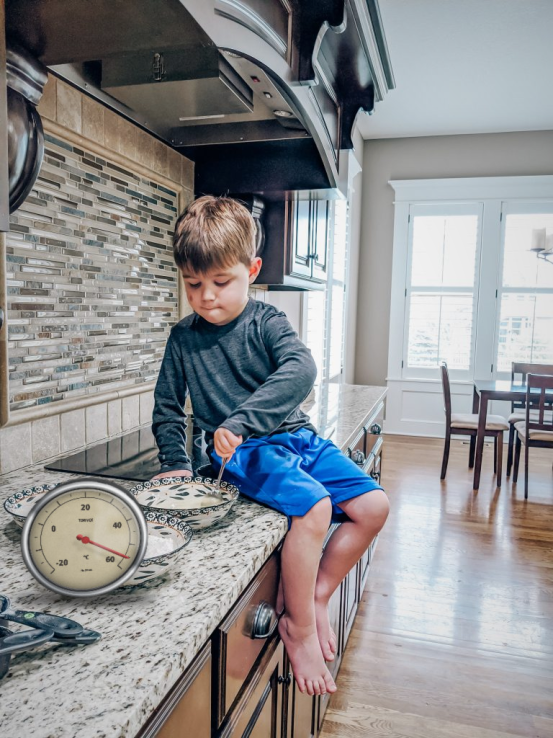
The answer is 55 °C
